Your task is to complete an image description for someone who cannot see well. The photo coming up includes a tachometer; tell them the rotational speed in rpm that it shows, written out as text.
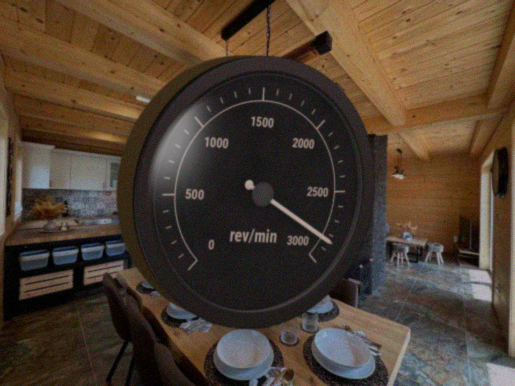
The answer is 2850 rpm
